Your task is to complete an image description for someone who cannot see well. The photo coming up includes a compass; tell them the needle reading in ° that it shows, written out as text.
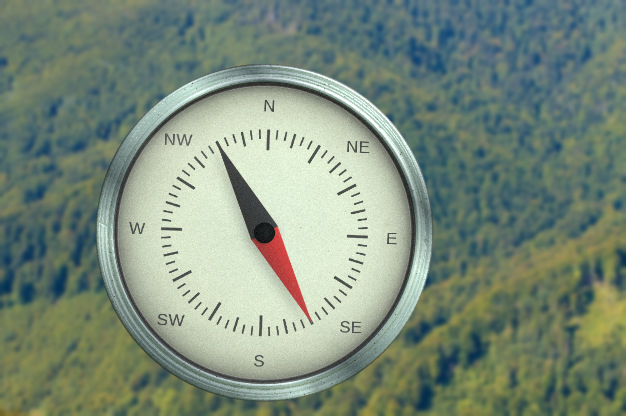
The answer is 150 °
